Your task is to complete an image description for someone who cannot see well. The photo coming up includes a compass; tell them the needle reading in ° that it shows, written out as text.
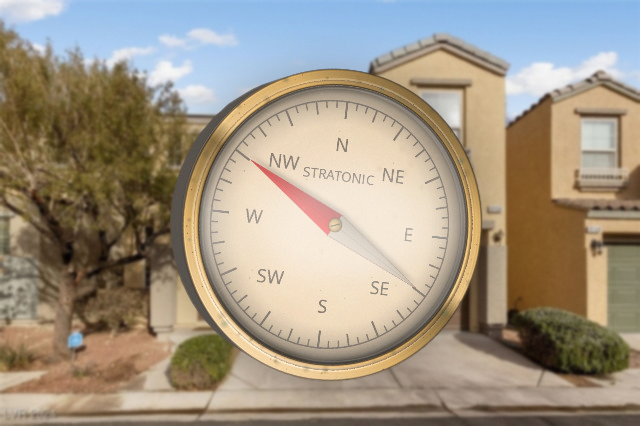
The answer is 300 °
